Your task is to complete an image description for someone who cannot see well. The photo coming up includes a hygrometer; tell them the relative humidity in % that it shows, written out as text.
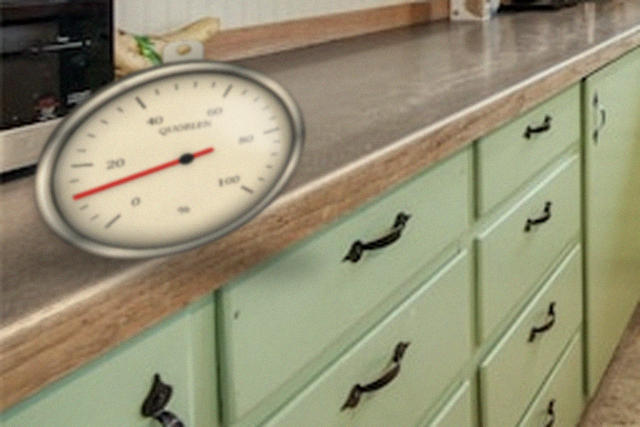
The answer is 12 %
